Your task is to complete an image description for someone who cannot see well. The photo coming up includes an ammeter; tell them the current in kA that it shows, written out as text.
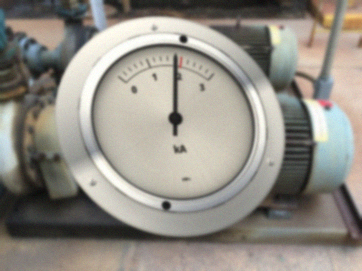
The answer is 1.8 kA
